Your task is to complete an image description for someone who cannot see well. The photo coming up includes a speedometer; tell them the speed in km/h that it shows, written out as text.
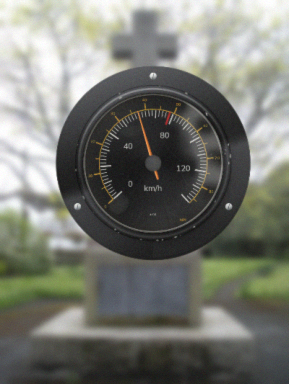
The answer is 60 km/h
